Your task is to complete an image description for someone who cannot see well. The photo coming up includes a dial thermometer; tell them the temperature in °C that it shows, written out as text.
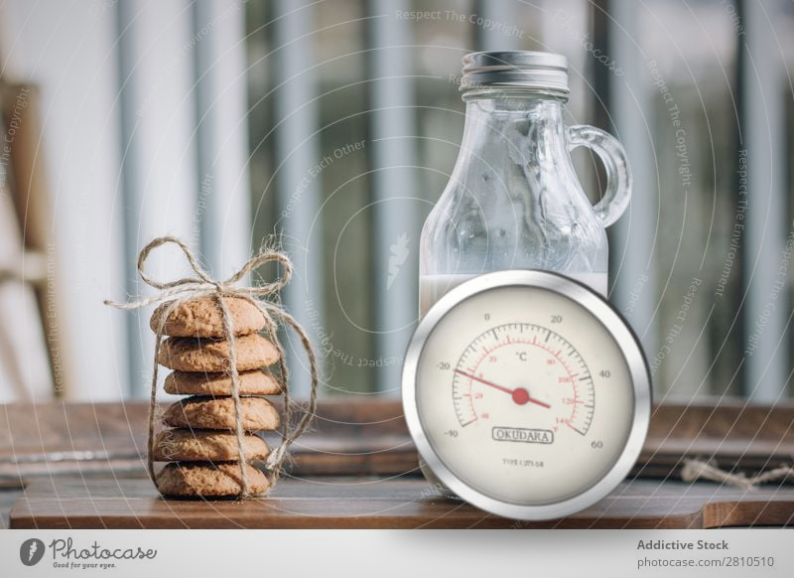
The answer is -20 °C
